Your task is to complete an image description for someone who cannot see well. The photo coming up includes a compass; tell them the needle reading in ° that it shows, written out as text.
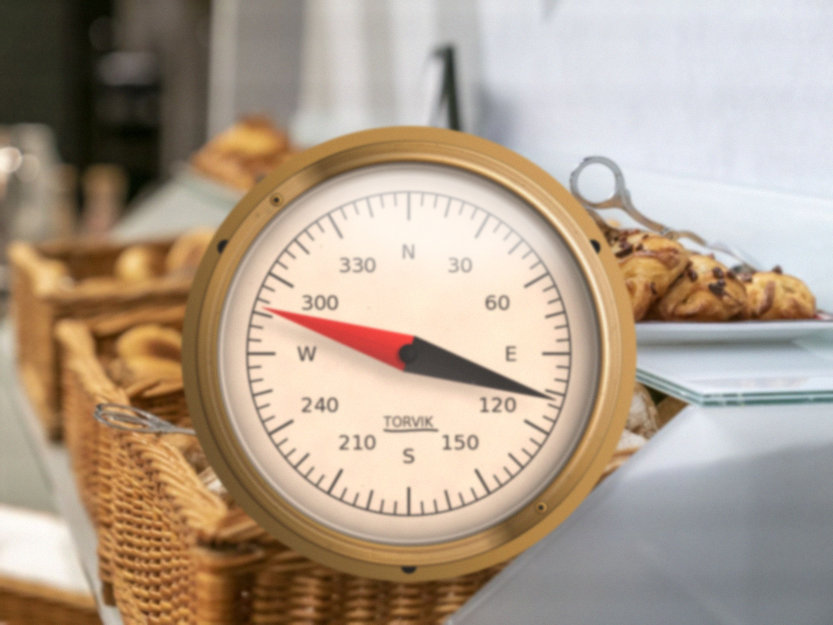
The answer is 287.5 °
